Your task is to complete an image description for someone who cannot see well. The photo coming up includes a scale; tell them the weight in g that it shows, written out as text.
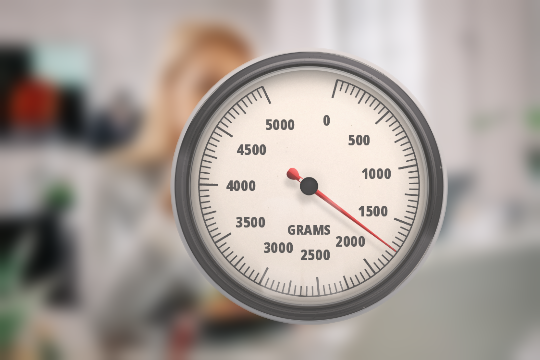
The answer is 1750 g
